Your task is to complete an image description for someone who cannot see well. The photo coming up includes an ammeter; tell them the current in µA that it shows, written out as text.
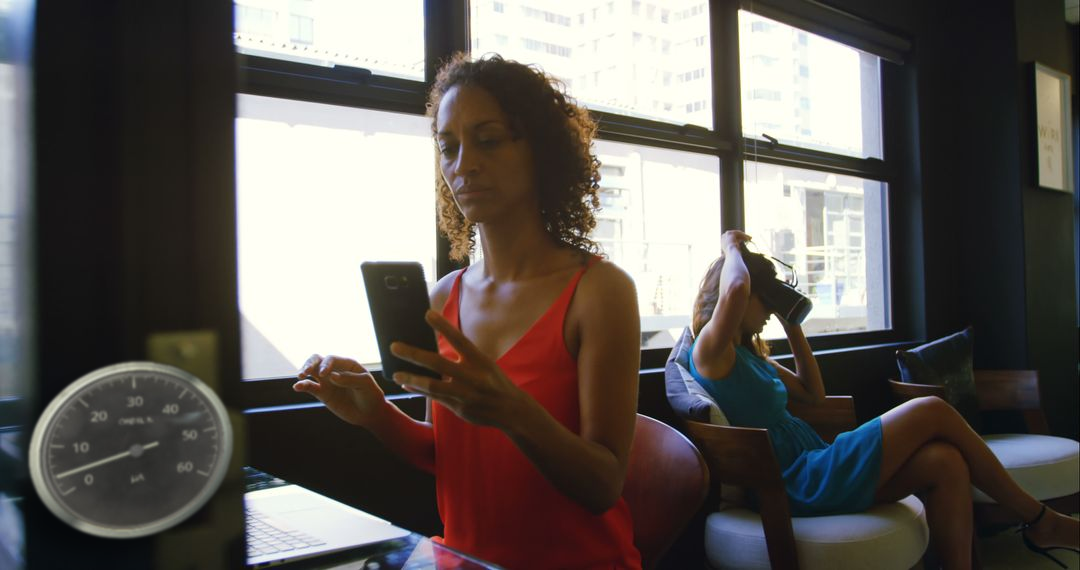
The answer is 4 µA
